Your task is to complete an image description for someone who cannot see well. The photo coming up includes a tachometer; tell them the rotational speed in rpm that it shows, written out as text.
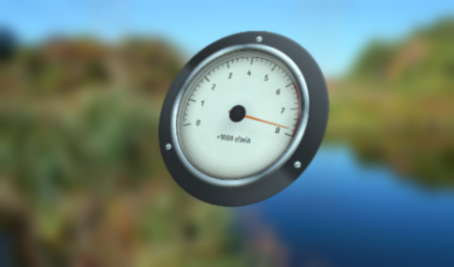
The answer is 7800 rpm
